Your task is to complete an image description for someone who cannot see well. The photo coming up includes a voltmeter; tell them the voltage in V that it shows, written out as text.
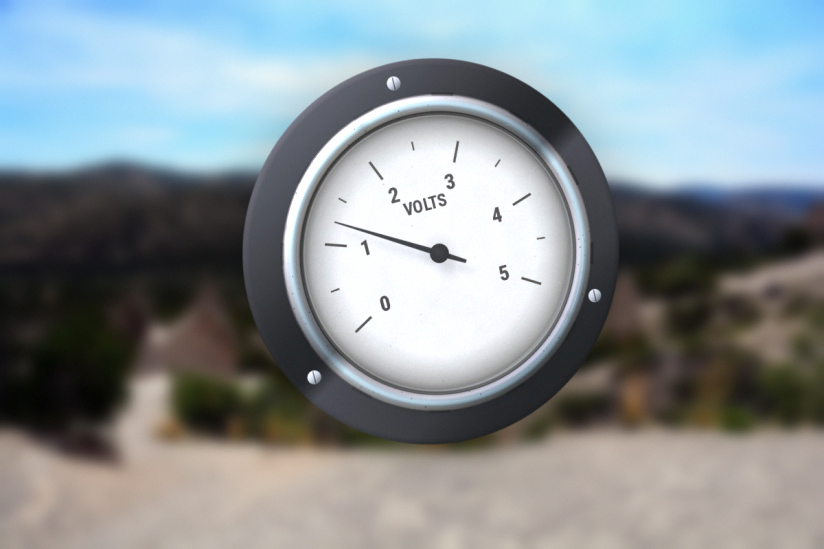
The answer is 1.25 V
